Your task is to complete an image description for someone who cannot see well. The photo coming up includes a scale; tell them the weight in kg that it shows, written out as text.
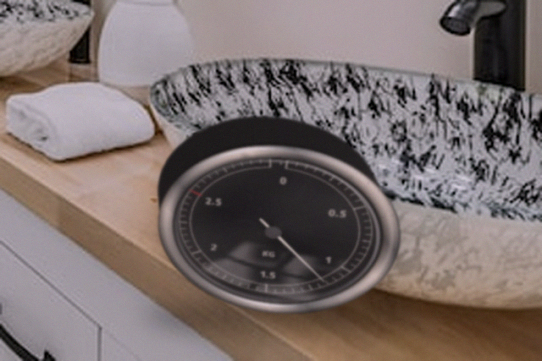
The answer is 1.15 kg
